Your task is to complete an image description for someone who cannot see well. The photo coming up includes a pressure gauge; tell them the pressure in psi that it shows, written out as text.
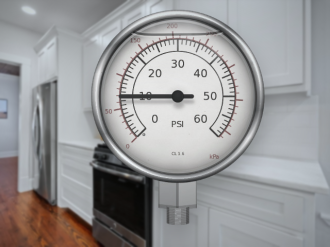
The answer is 10 psi
